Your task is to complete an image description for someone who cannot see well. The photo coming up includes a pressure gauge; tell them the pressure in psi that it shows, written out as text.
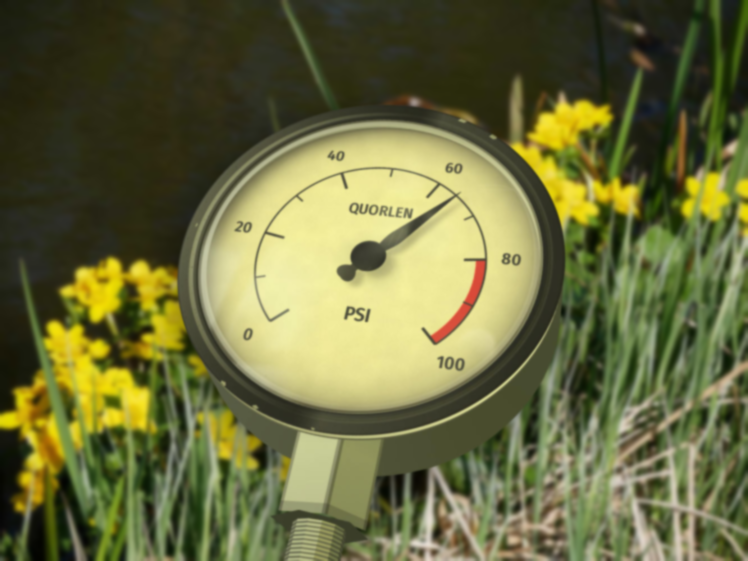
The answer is 65 psi
